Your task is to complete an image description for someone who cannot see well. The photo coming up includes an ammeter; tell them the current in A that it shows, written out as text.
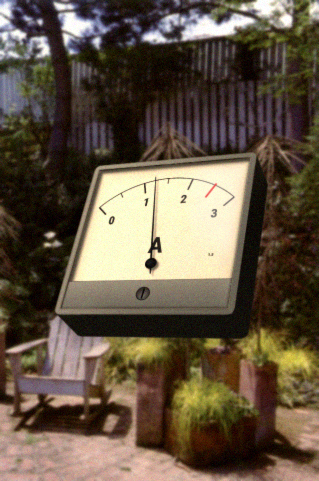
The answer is 1.25 A
